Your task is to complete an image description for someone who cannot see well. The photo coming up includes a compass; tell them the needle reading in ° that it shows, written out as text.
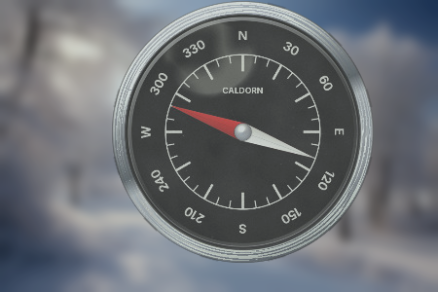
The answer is 290 °
